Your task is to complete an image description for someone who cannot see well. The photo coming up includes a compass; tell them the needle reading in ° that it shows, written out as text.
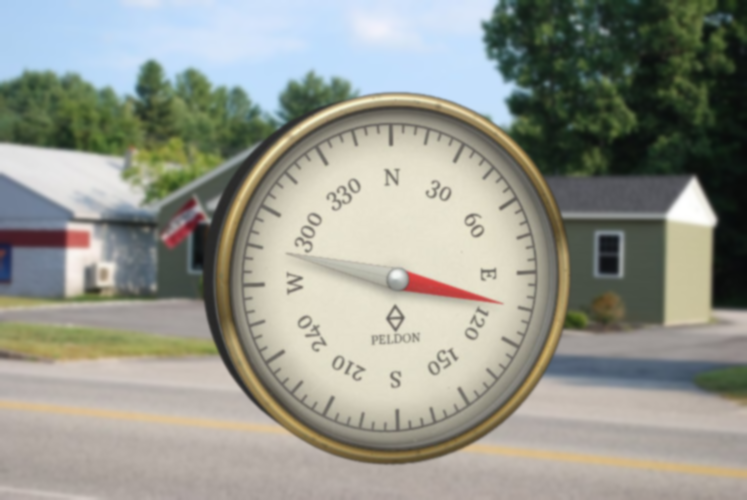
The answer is 105 °
